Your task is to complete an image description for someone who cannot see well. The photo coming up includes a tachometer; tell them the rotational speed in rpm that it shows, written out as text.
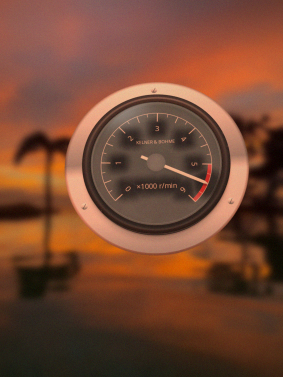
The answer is 5500 rpm
